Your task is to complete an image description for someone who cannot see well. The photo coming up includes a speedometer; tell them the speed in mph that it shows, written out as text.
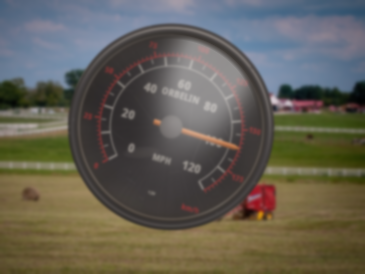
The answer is 100 mph
